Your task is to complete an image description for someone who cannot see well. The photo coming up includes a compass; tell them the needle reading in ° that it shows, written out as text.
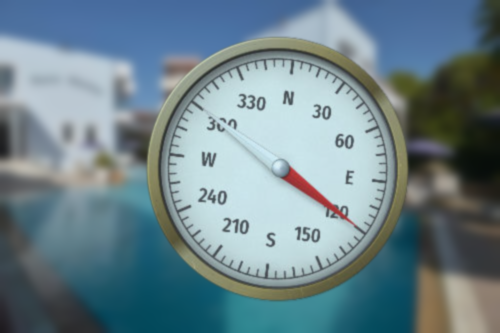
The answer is 120 °
